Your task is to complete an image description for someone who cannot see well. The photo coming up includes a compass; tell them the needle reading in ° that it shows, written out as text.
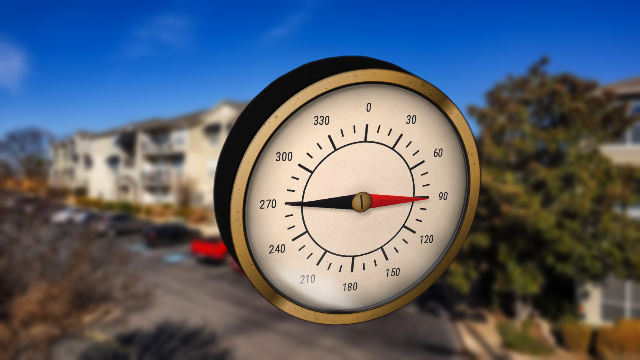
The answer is 90 °
